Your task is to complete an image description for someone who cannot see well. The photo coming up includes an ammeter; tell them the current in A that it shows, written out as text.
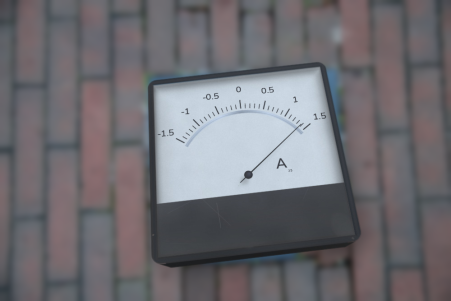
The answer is 1.4 A
